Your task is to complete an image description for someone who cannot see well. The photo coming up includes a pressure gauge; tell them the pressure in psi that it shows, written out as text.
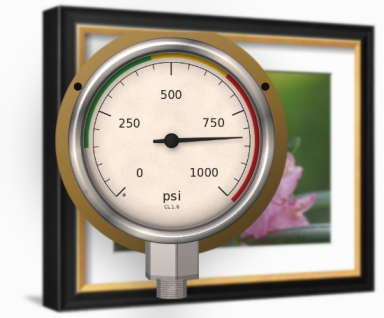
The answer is 825 psi
